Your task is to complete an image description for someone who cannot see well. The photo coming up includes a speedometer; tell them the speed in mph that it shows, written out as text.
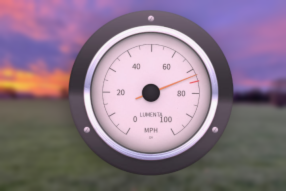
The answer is 72.5 mph
